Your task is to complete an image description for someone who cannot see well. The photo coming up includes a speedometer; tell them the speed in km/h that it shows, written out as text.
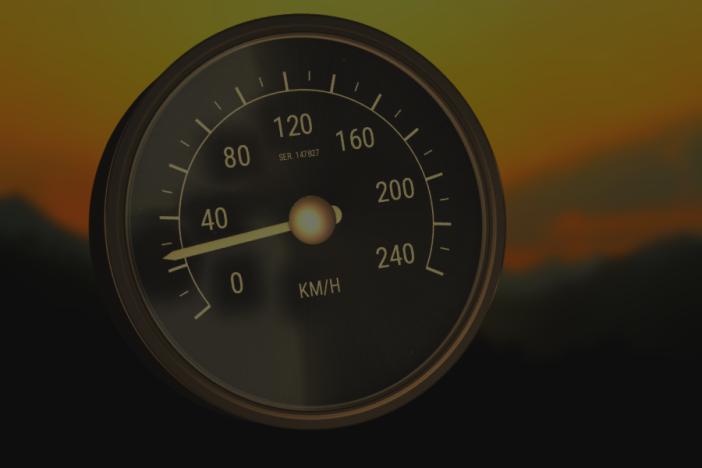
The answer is 25 km/h
